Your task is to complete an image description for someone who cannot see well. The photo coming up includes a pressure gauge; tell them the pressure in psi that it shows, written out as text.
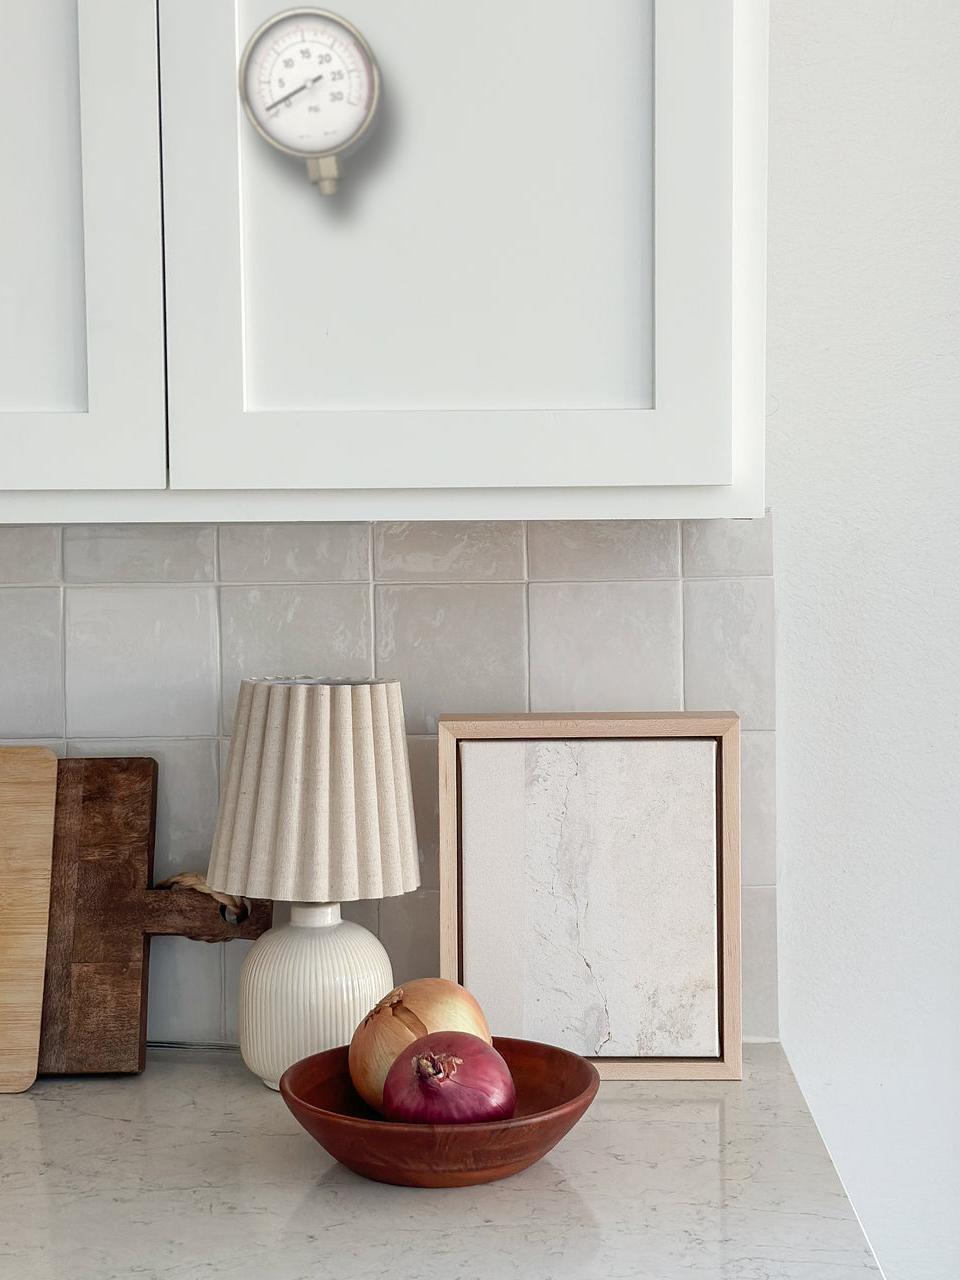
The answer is 1 psi
